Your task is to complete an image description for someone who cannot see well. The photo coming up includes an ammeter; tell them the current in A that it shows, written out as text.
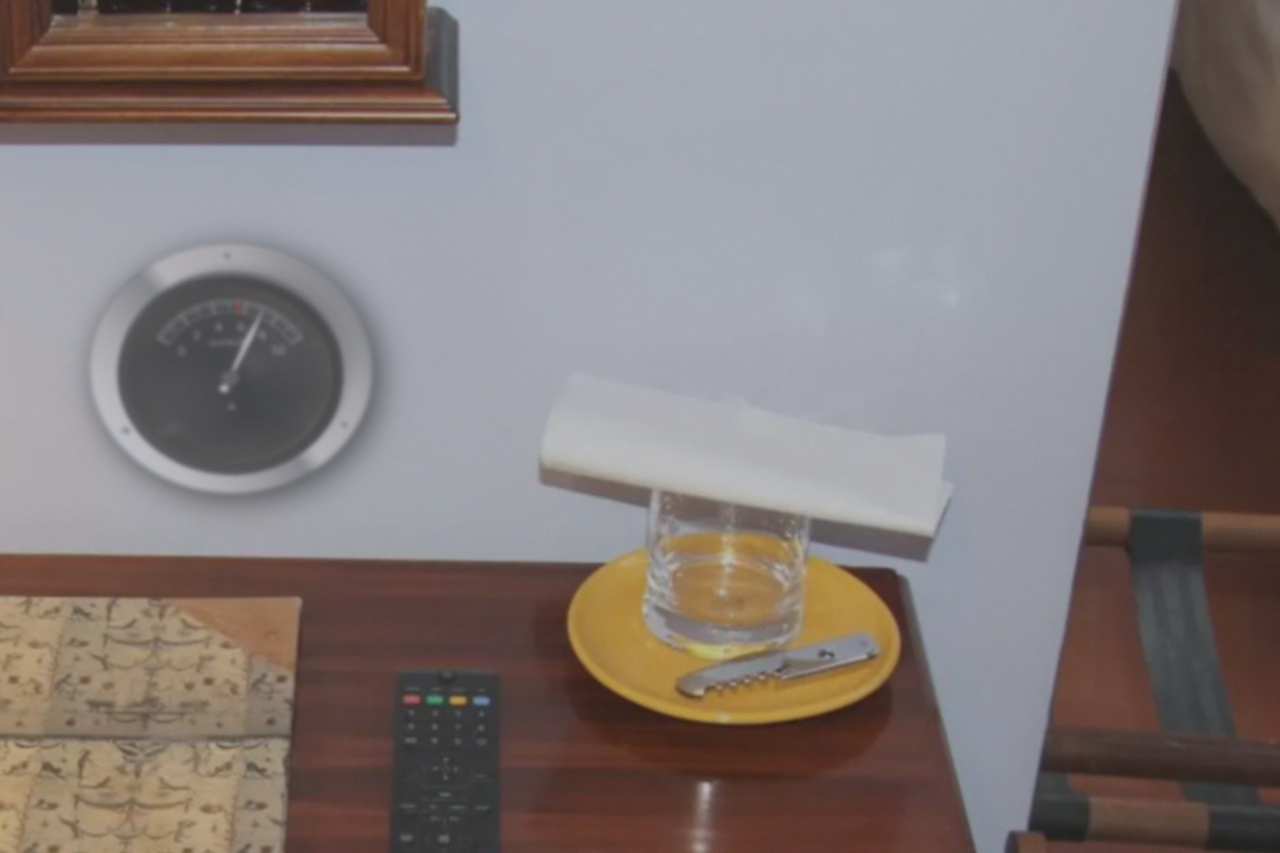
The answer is 7 A
